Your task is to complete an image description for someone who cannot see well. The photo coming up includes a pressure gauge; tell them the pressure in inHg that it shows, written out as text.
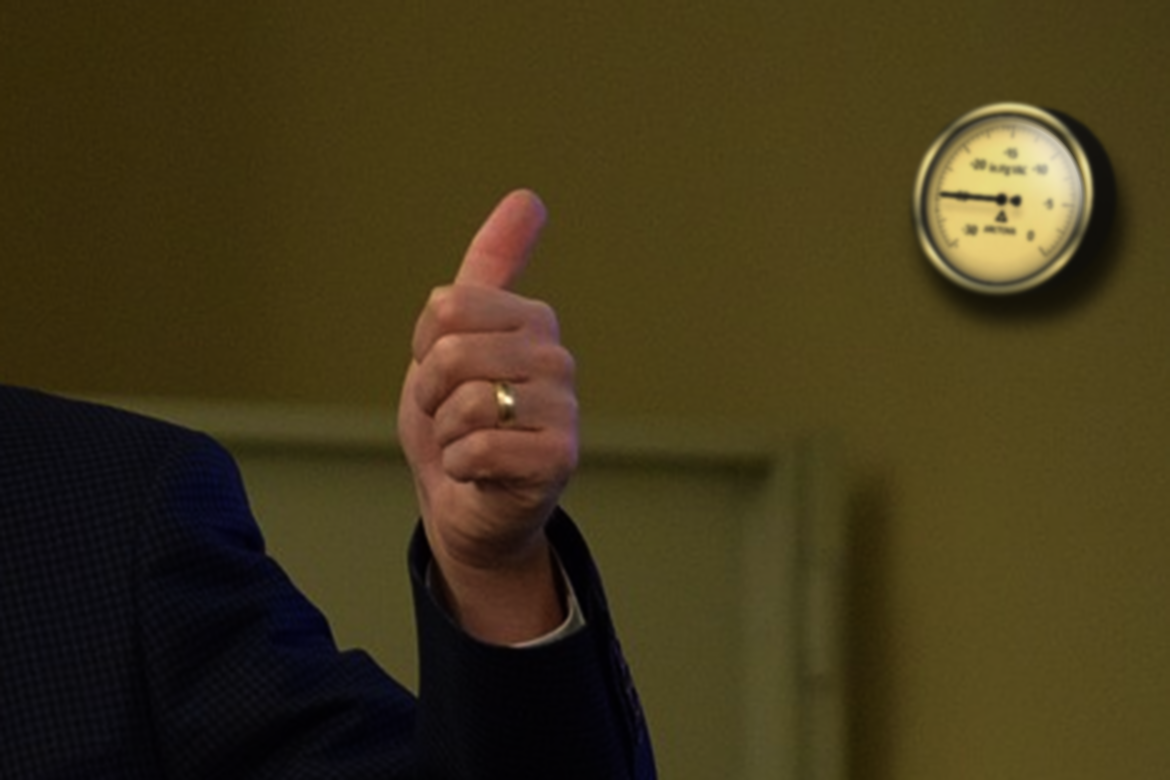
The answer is -25 inHg
